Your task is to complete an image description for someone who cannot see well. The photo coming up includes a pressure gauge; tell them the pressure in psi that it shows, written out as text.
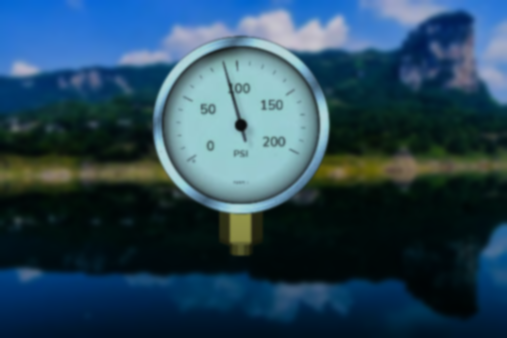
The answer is 90 psi
